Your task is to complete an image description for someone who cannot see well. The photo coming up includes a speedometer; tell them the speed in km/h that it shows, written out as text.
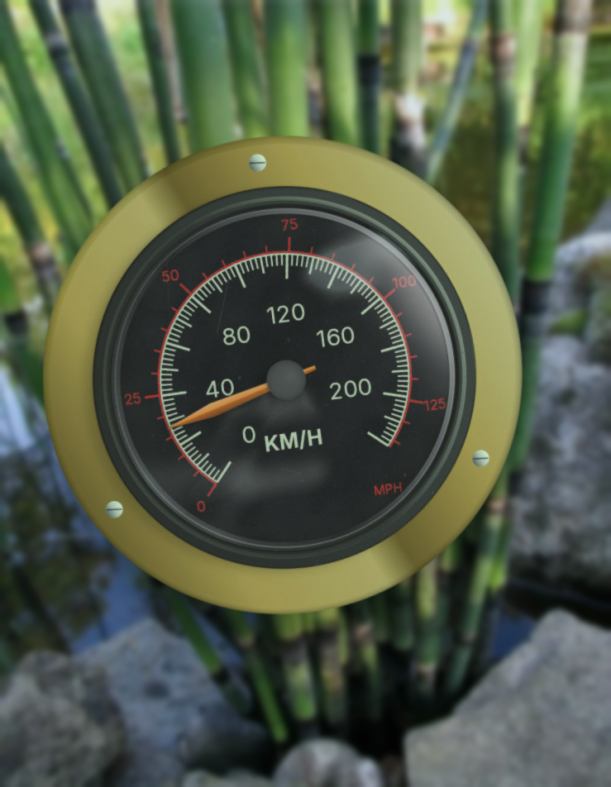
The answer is 28 km/h
